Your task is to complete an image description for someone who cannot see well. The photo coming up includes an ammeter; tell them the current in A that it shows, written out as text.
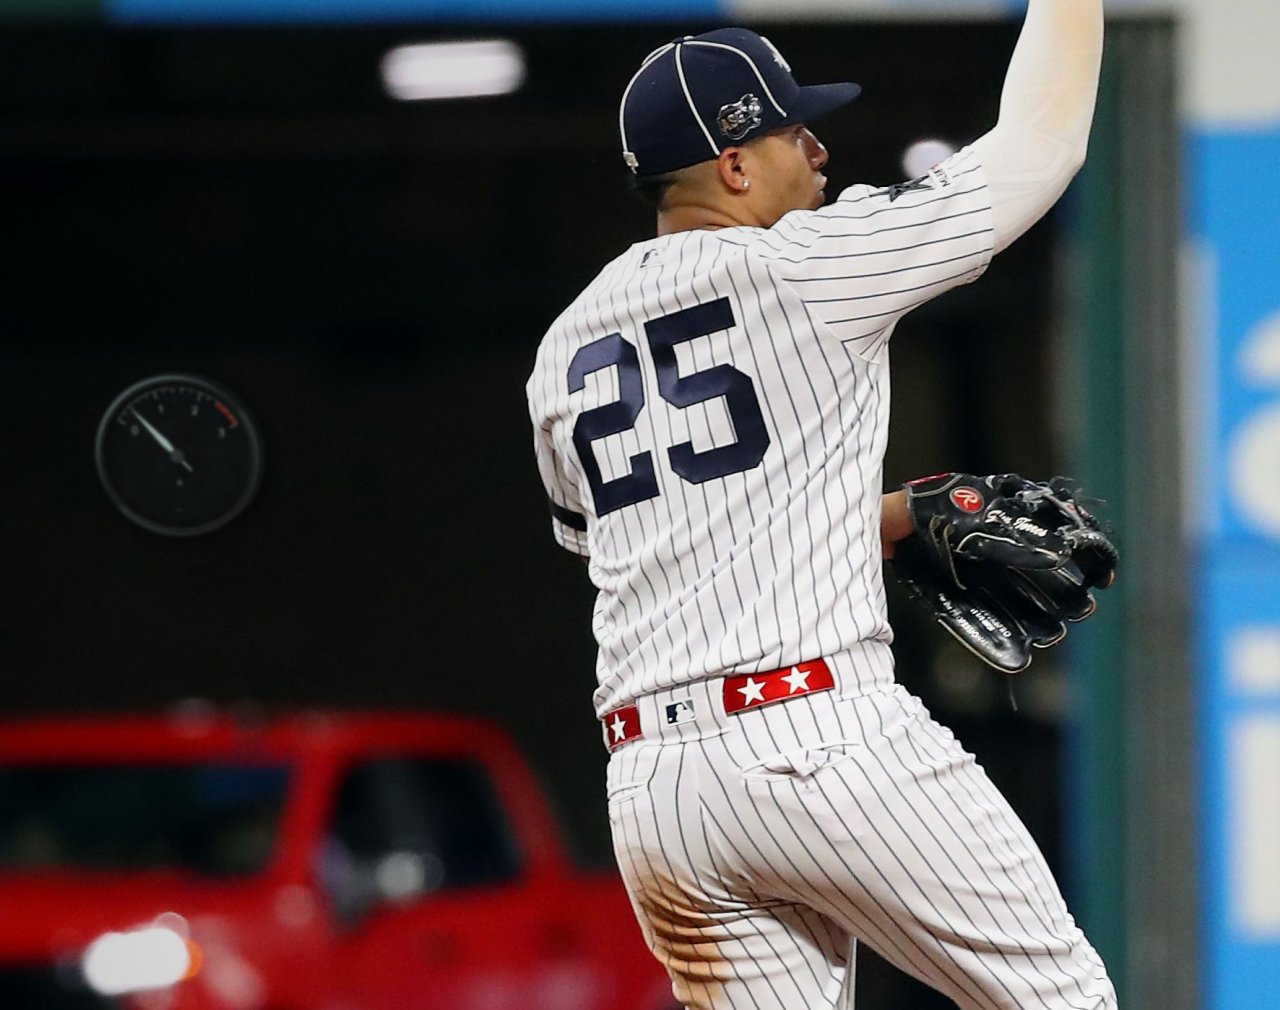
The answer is 0.4 A
